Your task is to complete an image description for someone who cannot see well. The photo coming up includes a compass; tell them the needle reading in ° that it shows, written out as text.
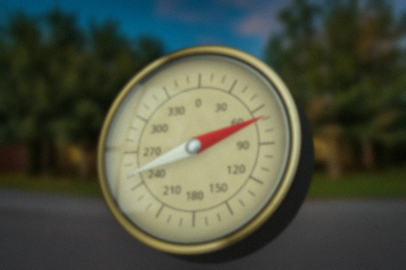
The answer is 70 °
